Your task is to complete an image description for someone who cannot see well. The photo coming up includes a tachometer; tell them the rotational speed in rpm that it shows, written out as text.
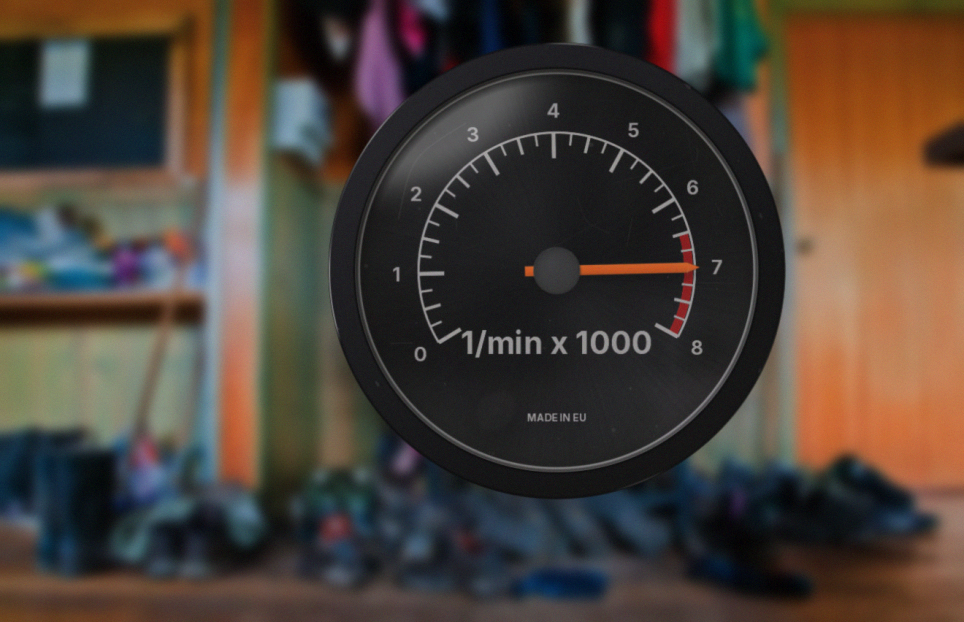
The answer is 7000 rpm
